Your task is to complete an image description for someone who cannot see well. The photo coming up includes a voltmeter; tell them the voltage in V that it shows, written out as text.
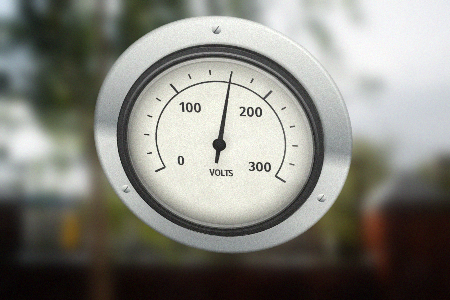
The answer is 160 V
